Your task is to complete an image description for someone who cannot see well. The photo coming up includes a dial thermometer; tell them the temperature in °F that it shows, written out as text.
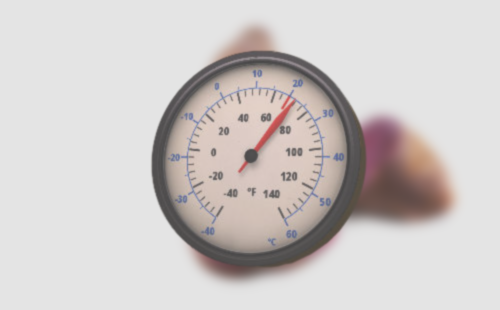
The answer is 72 °F
